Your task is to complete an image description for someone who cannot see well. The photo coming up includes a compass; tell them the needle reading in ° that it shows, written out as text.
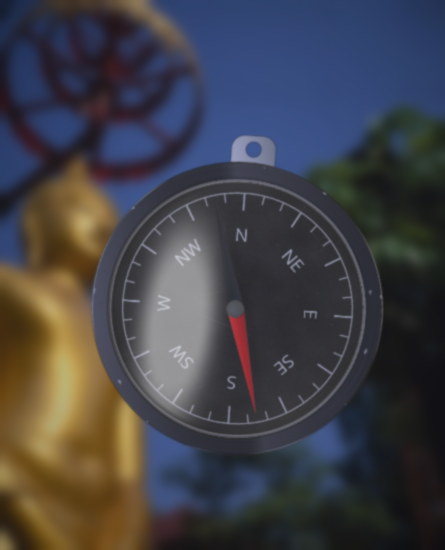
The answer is 165 °
